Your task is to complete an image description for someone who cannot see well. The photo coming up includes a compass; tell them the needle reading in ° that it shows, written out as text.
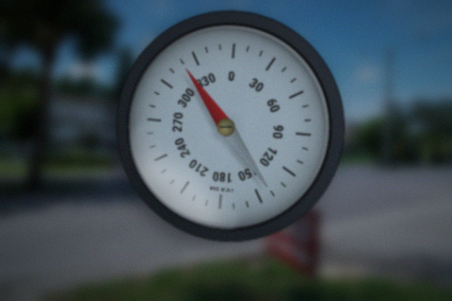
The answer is 320 °
